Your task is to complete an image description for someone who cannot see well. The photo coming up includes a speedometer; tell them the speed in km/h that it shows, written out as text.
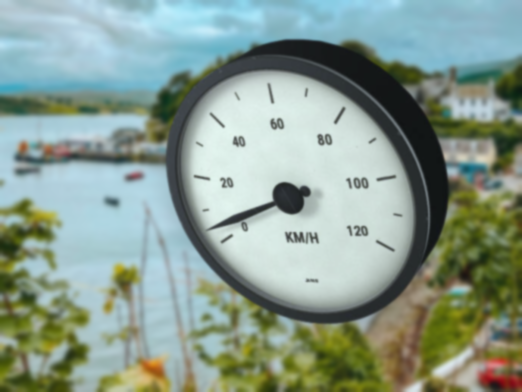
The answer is 5 km/h
